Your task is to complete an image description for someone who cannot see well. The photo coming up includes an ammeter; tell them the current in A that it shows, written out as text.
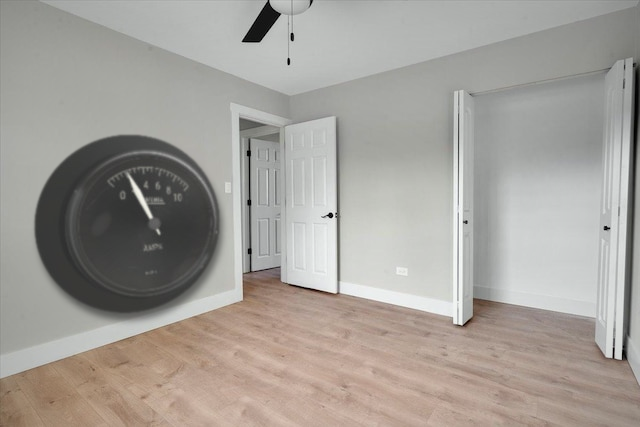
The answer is 2 A
